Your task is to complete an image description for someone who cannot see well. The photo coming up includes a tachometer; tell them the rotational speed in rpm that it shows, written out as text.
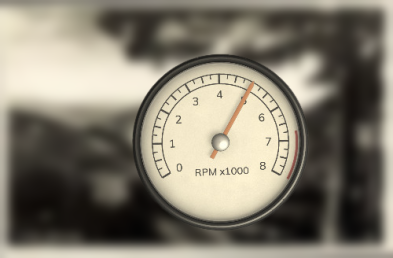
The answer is 5000 rpm
